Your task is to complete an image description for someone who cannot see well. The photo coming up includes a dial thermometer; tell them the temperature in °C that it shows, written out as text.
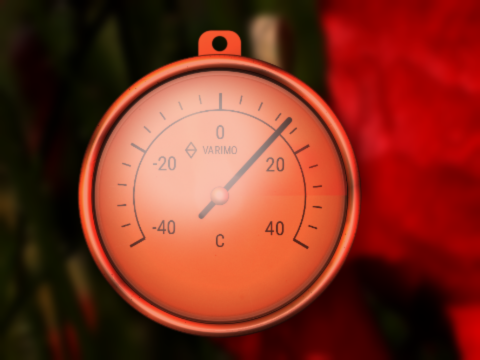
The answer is 14 °C
